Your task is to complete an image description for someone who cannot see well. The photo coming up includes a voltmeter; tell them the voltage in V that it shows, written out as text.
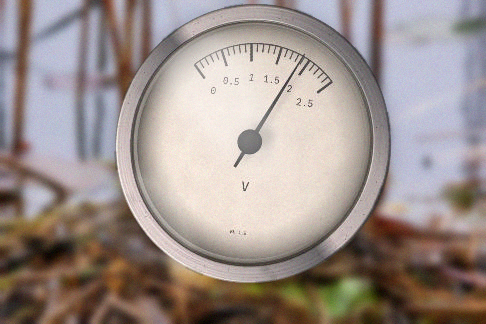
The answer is 1.9 V
